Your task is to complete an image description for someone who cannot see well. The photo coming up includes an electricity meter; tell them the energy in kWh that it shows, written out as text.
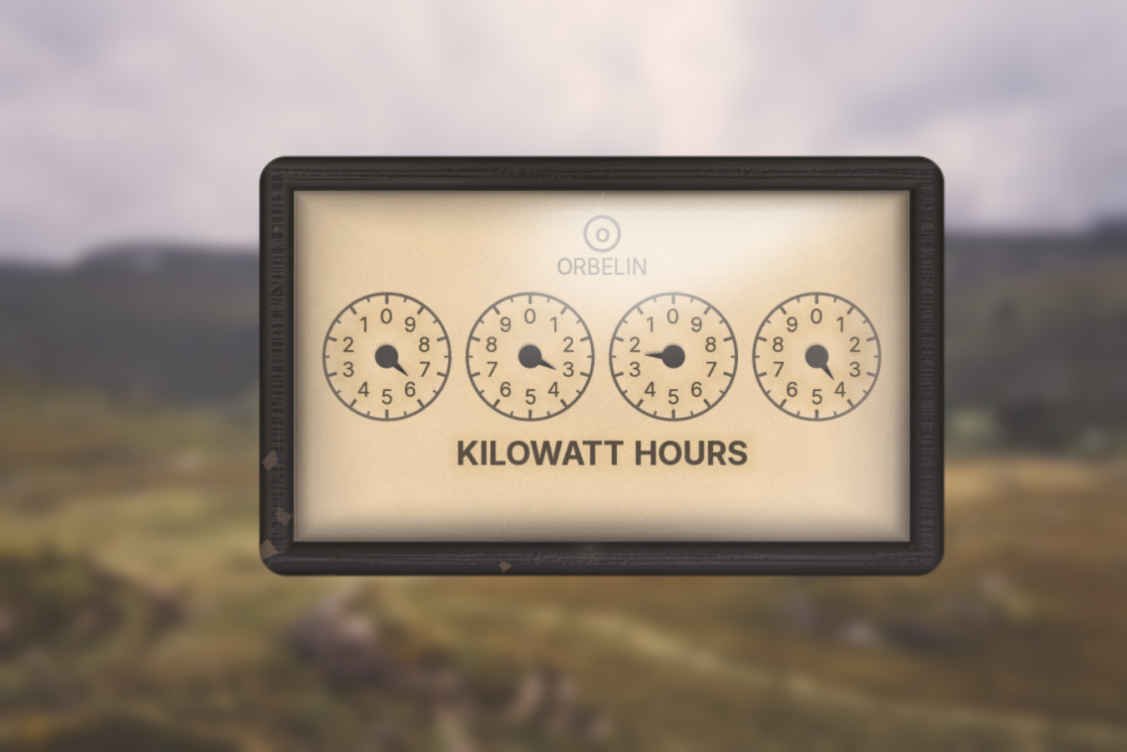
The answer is 6324 kWh
